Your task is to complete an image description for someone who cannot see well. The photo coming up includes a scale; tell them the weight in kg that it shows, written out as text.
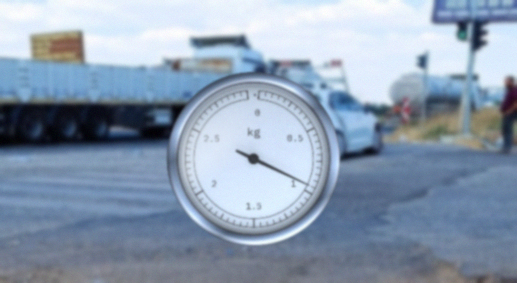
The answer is 0.95 kg
